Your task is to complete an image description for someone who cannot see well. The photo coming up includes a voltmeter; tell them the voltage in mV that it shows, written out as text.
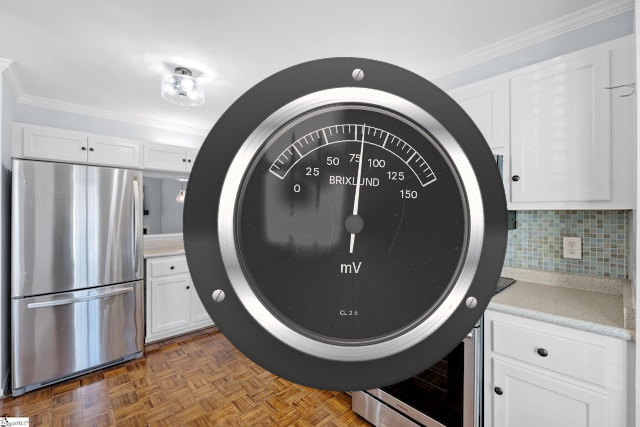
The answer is 80 mV
